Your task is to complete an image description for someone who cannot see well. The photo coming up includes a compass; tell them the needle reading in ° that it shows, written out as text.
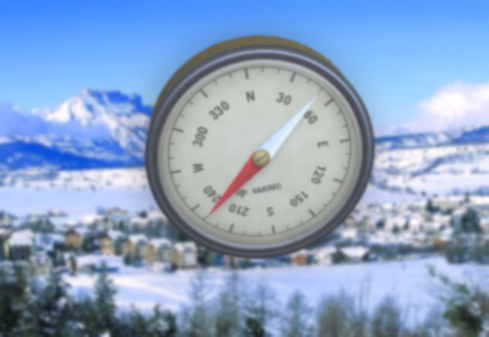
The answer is 230 °
